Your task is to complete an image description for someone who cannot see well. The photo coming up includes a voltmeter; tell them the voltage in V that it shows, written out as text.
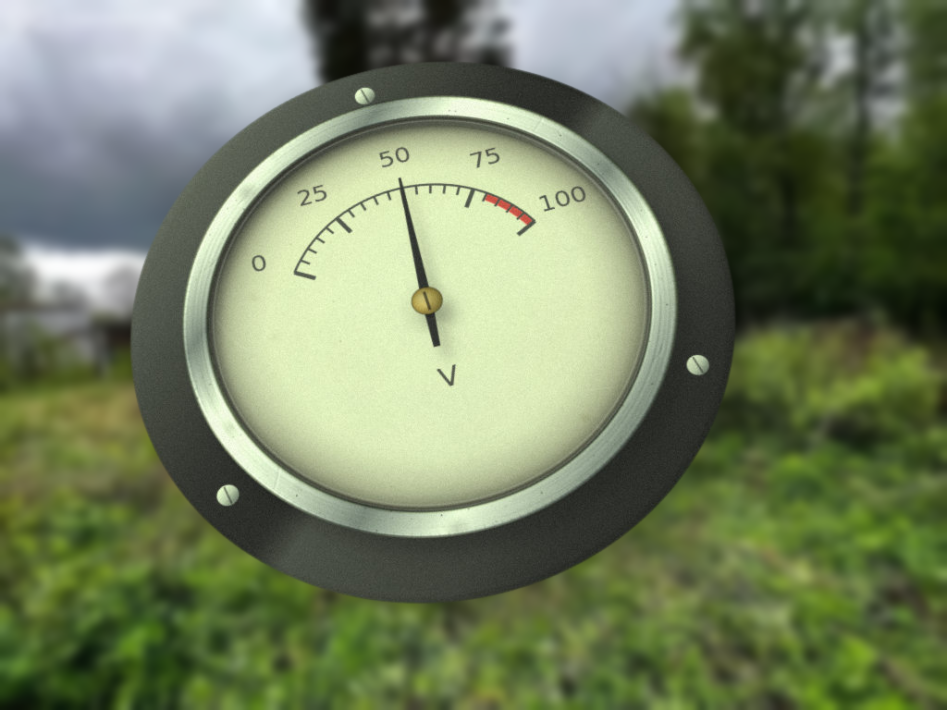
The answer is 50 V
